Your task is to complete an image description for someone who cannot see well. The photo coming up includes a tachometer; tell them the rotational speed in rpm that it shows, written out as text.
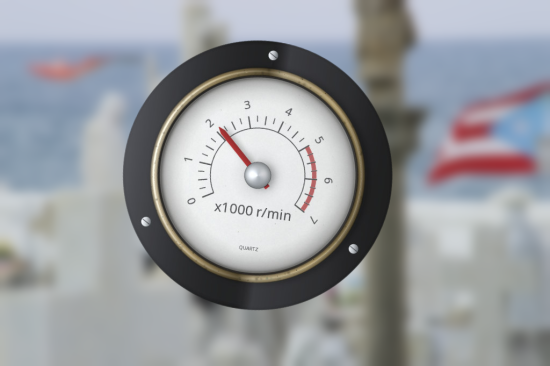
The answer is 2125 rpm
